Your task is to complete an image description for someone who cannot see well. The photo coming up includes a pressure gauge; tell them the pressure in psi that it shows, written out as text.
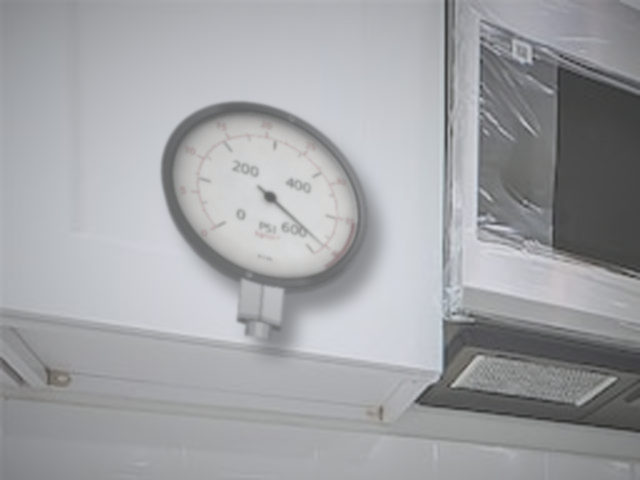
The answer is 575 psi
